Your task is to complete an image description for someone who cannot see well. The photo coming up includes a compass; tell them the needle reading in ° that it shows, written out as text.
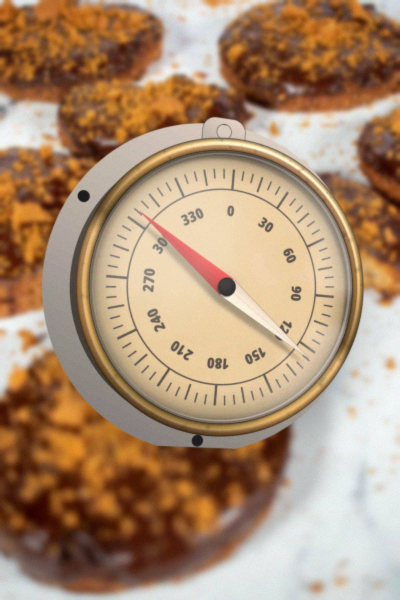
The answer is 305 °
